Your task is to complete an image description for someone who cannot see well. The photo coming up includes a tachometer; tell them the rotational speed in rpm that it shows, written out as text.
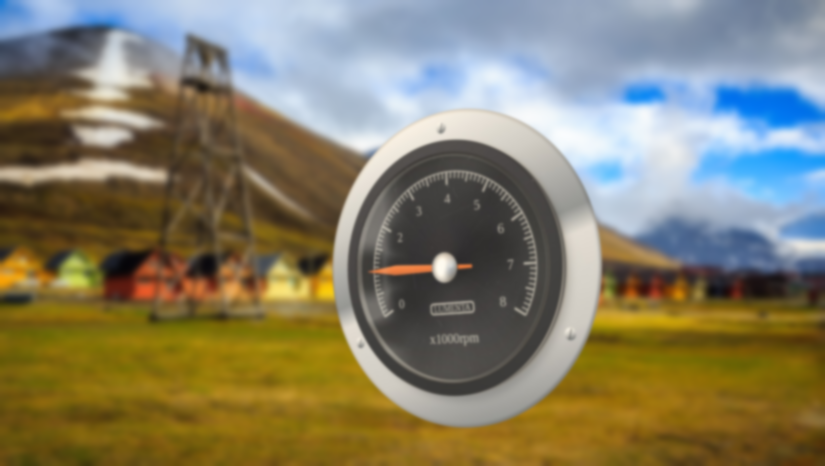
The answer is 1000 rpm
